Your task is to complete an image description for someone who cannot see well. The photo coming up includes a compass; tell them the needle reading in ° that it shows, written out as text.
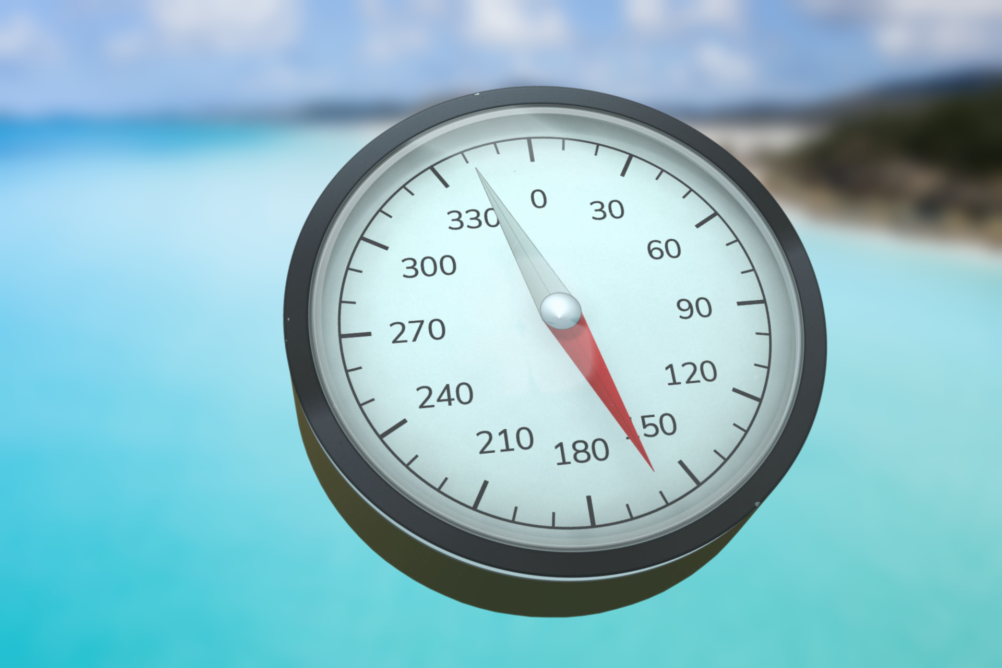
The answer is 160 °
